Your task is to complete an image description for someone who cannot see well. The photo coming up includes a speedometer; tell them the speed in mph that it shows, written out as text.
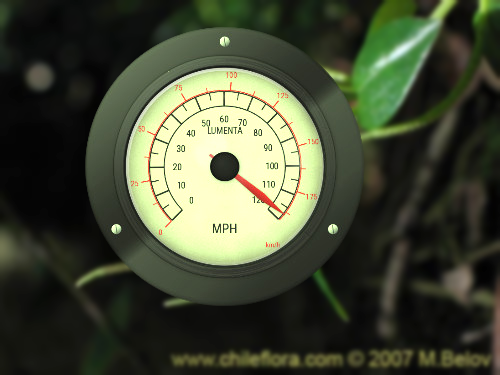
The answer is 117.5 mph
